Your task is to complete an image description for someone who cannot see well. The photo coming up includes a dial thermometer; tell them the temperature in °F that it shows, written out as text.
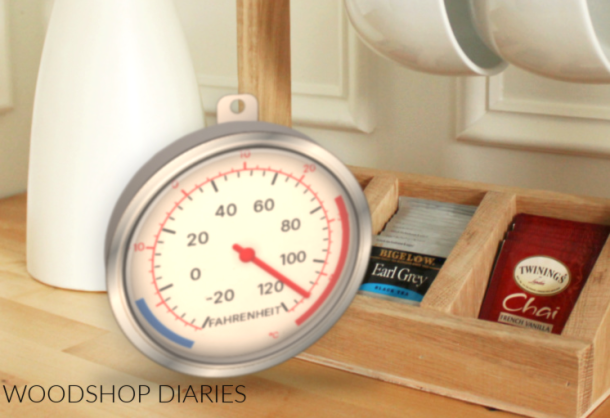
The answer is 112 °F
